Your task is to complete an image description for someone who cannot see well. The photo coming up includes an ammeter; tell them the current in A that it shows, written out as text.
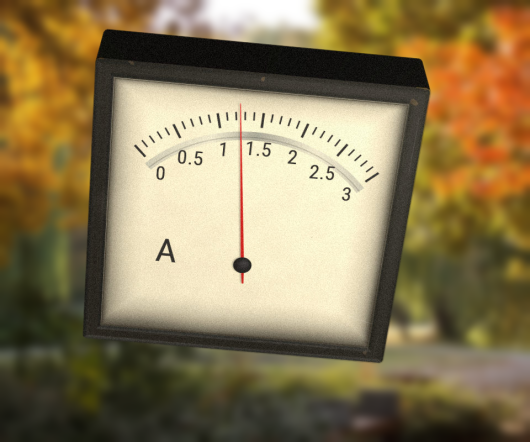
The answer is 1.25 A
